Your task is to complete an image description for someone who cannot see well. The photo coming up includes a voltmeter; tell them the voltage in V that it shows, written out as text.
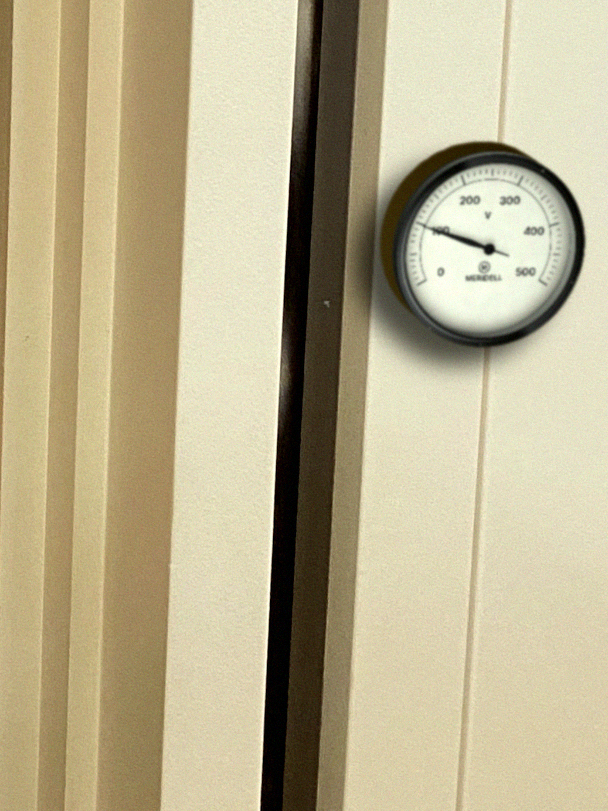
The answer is 100 V
